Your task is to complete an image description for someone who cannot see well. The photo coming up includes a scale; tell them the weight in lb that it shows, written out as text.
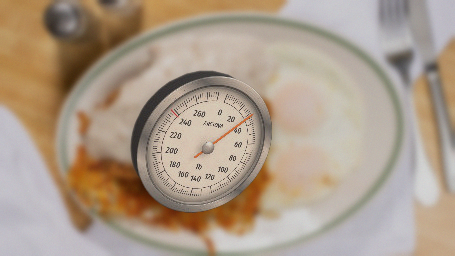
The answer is 30 lb
